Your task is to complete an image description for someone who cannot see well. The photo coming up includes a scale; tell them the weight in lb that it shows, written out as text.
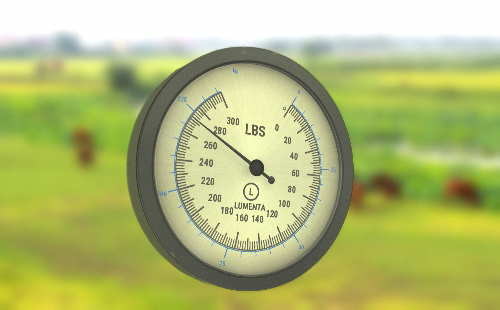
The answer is 270 lb
